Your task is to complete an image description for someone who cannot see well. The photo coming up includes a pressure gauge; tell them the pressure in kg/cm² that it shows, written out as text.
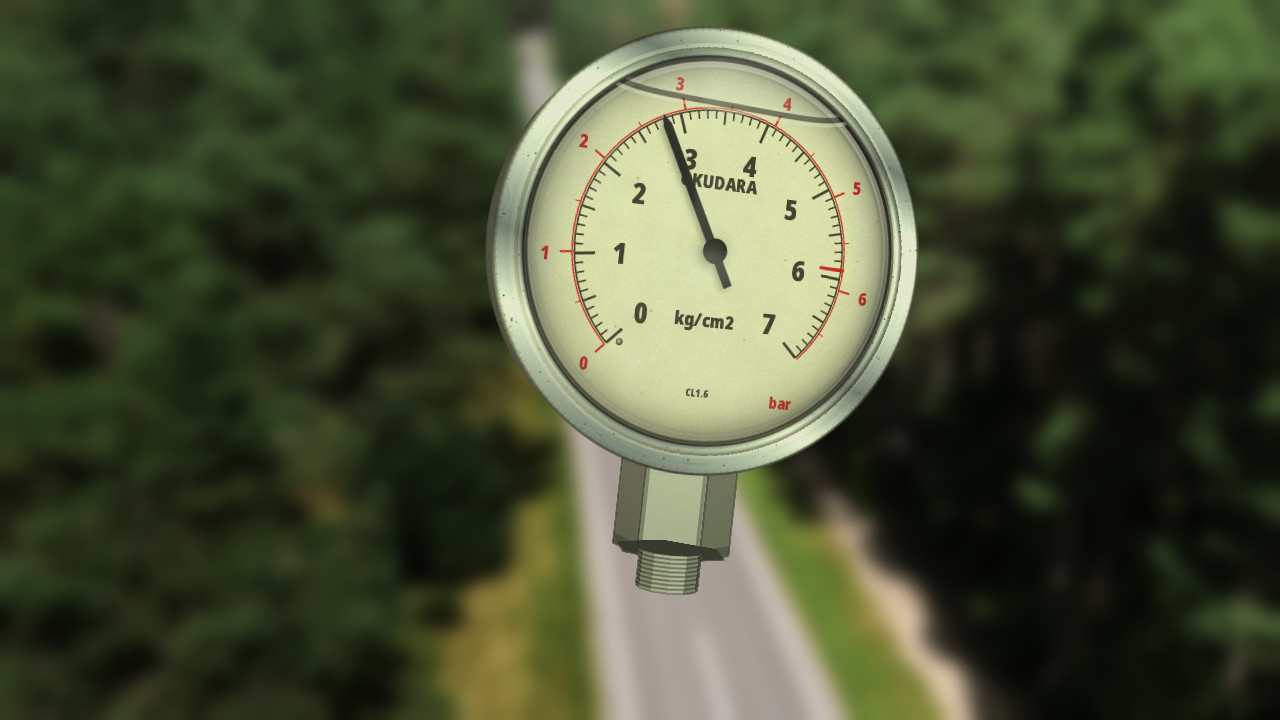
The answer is 2.8 kg/cm²
